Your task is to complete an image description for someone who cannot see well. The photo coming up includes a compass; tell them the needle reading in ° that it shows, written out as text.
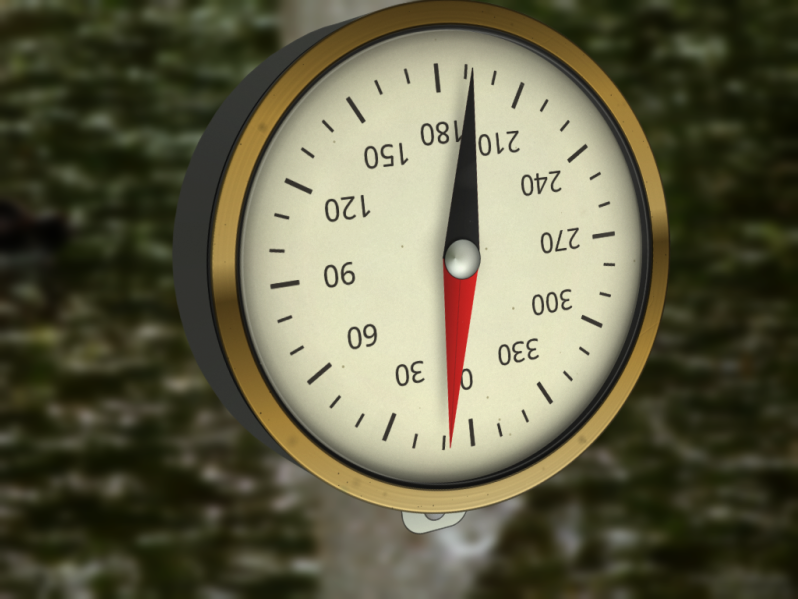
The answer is 10 °
